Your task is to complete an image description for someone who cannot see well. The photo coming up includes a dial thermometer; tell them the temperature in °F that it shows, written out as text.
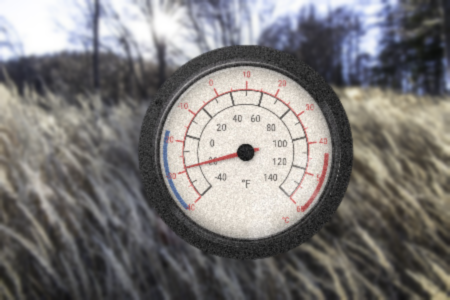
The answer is -20 °F
